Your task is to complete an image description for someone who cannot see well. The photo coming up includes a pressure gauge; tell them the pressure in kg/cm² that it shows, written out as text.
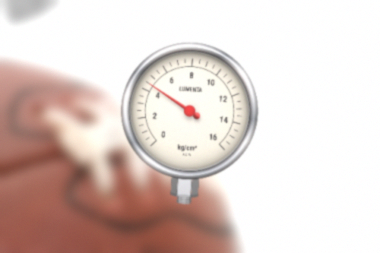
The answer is 4.5 kg/cm²
